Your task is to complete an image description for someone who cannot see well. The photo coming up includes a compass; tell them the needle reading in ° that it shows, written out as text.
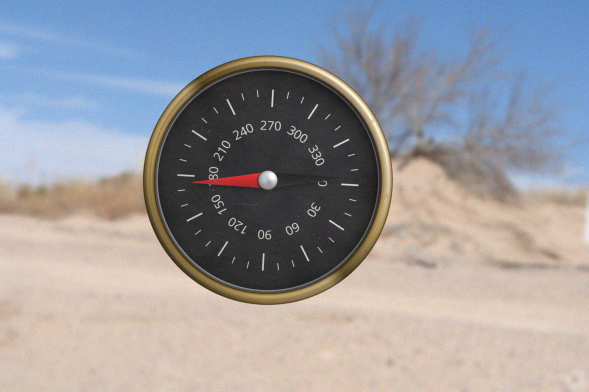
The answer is 175 °
